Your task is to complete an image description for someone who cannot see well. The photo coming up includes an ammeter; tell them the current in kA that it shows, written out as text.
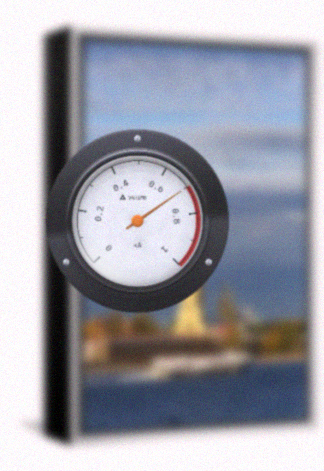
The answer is 0.7 kA
